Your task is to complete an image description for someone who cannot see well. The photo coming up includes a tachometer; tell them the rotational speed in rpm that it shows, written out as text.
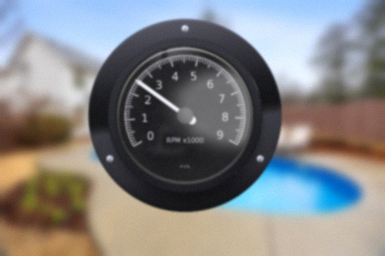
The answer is 2500 rpm
